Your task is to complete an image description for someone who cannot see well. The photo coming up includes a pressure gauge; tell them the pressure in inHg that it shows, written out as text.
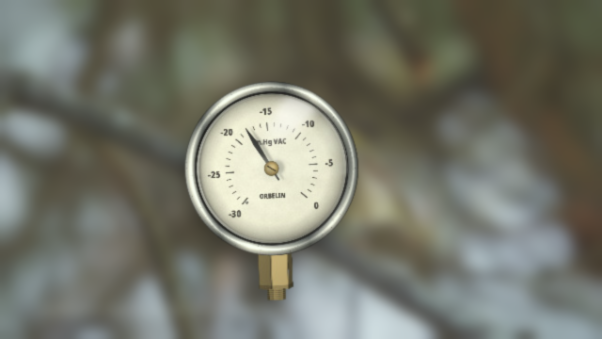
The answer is -18 inHg
